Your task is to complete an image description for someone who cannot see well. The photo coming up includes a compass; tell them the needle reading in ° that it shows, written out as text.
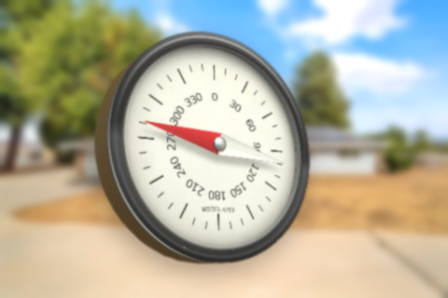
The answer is 280 °
